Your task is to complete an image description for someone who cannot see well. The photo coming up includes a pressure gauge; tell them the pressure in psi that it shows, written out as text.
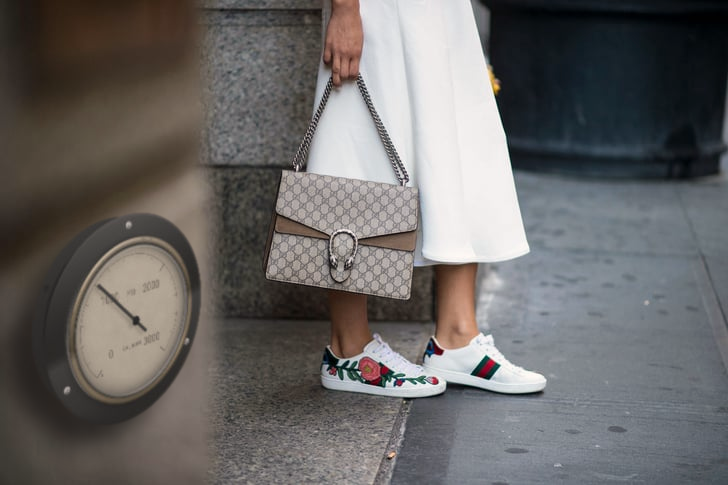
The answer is 1000 psi
